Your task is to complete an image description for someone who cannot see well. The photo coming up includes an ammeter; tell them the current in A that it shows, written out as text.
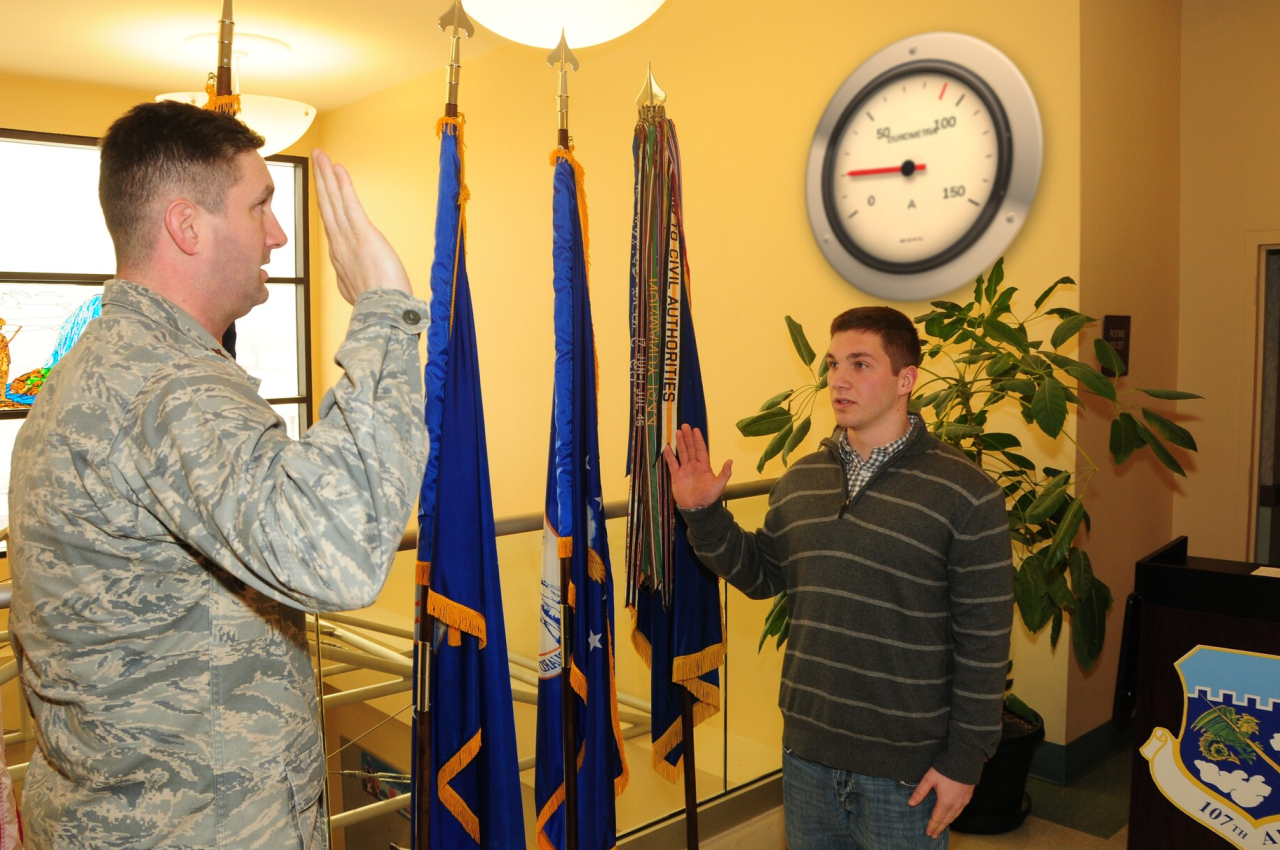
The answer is 20 A
